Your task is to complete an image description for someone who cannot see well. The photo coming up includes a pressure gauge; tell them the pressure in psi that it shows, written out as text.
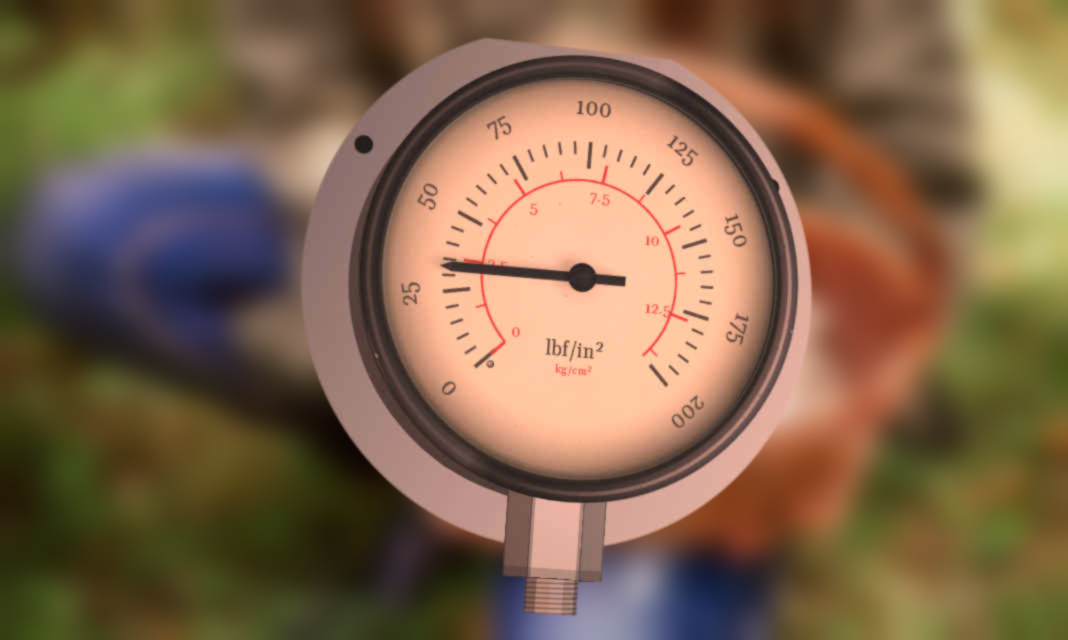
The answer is 32.5 psi
